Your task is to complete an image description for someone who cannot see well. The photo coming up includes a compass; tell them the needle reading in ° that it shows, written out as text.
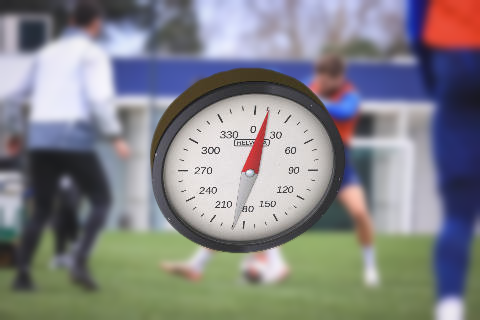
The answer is 10 °
